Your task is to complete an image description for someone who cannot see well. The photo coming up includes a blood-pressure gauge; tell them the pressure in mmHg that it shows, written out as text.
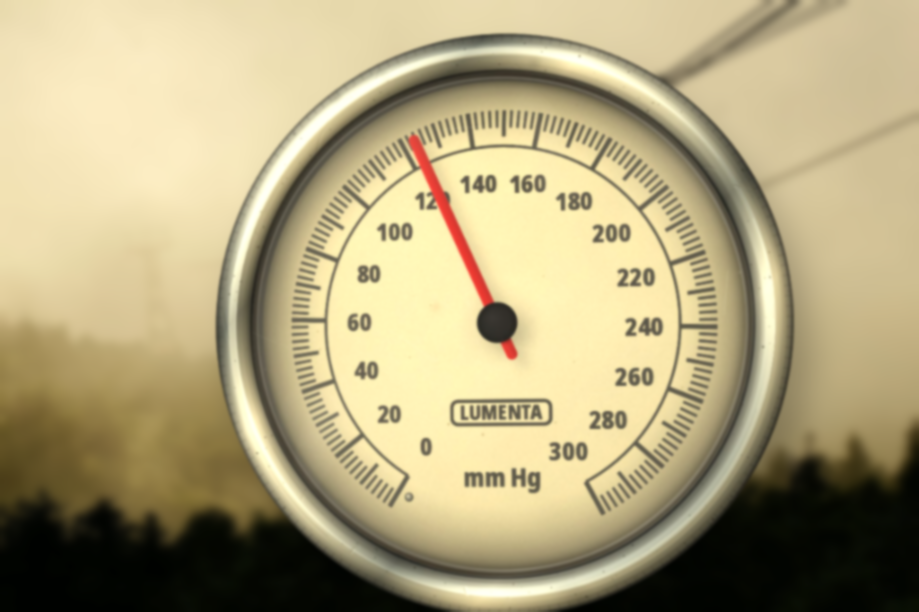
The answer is 124 mmHg
